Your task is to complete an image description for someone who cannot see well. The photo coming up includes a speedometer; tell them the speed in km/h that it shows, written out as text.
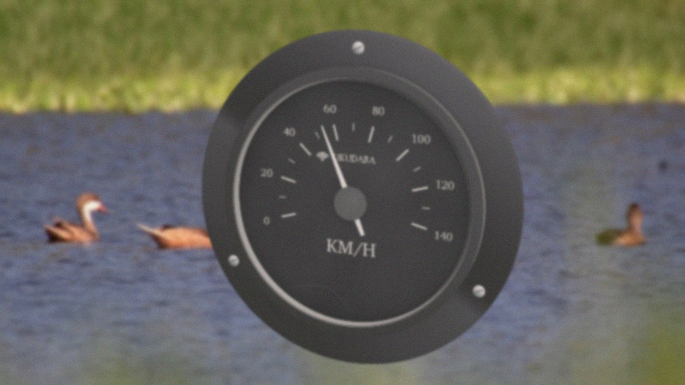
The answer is 55 km/h
